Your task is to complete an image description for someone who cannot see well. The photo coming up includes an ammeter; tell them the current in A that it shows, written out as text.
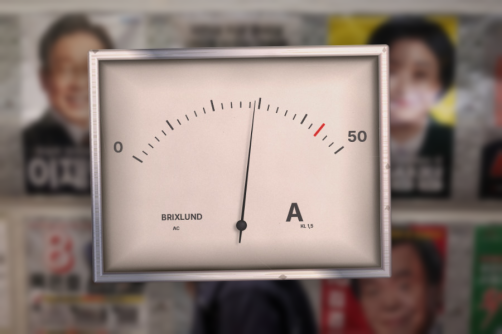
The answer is 29 A
